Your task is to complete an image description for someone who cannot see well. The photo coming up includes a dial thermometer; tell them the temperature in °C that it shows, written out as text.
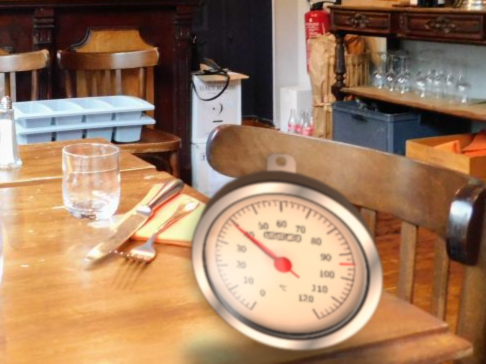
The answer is 40 °C
